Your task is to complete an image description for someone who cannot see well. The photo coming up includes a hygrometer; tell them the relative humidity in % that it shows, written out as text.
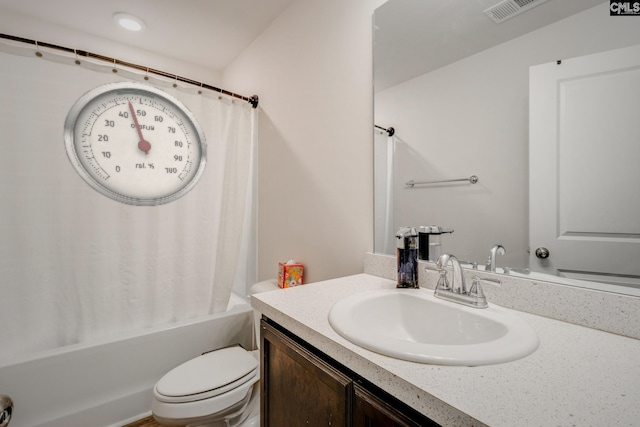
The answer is 45 %
